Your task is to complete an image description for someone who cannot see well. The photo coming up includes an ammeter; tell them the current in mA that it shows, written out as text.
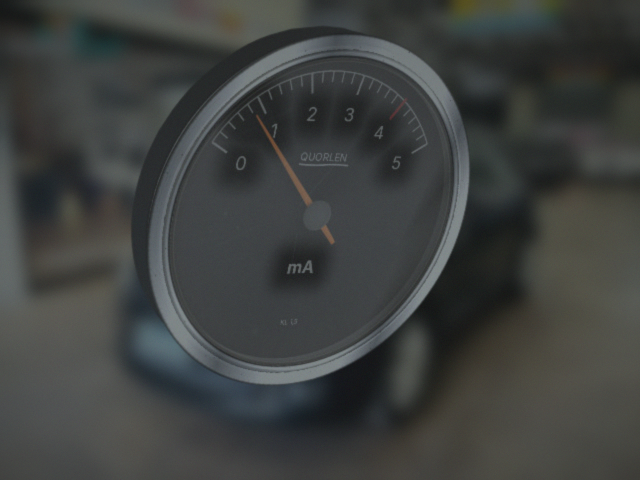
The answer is 0.8 mA
